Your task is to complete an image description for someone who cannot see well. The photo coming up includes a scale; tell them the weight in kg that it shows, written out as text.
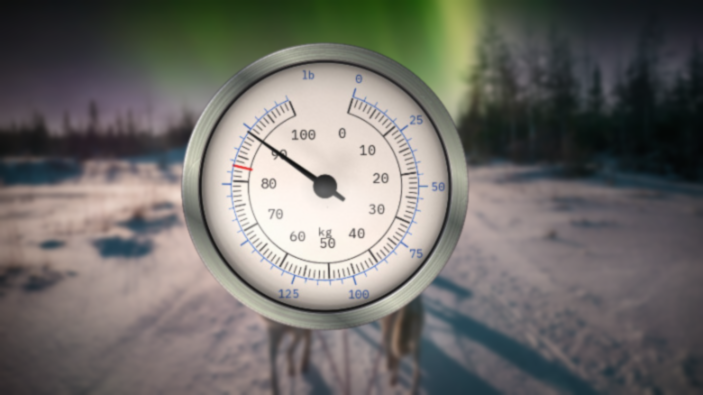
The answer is 90 kg
